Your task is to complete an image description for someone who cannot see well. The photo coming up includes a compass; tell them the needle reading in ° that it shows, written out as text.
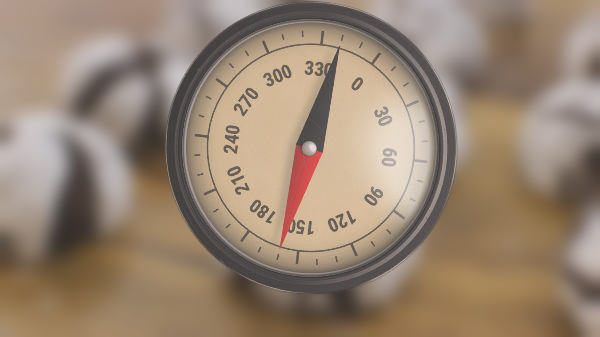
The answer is 160 °
